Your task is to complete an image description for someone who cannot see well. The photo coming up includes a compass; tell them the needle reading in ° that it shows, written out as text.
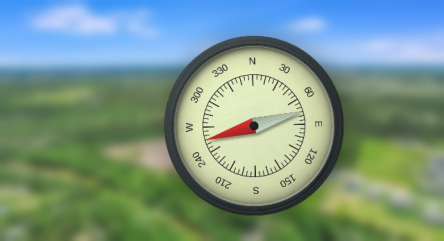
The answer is 255 °
